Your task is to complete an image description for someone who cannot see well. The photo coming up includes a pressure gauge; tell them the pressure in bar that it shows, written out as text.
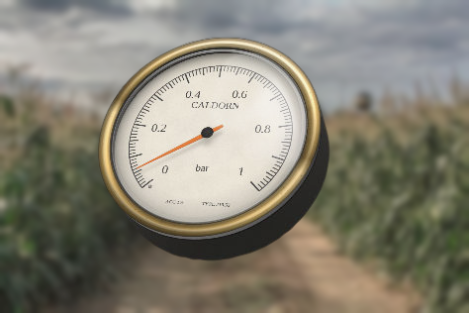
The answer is 0.05 bar
